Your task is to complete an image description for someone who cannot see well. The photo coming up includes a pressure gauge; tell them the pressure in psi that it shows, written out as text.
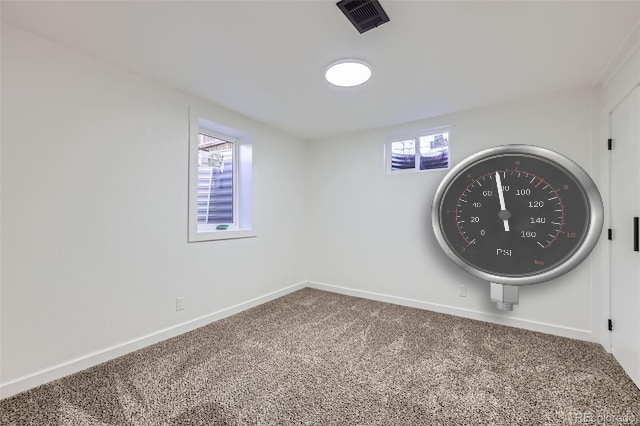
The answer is 75 psi
